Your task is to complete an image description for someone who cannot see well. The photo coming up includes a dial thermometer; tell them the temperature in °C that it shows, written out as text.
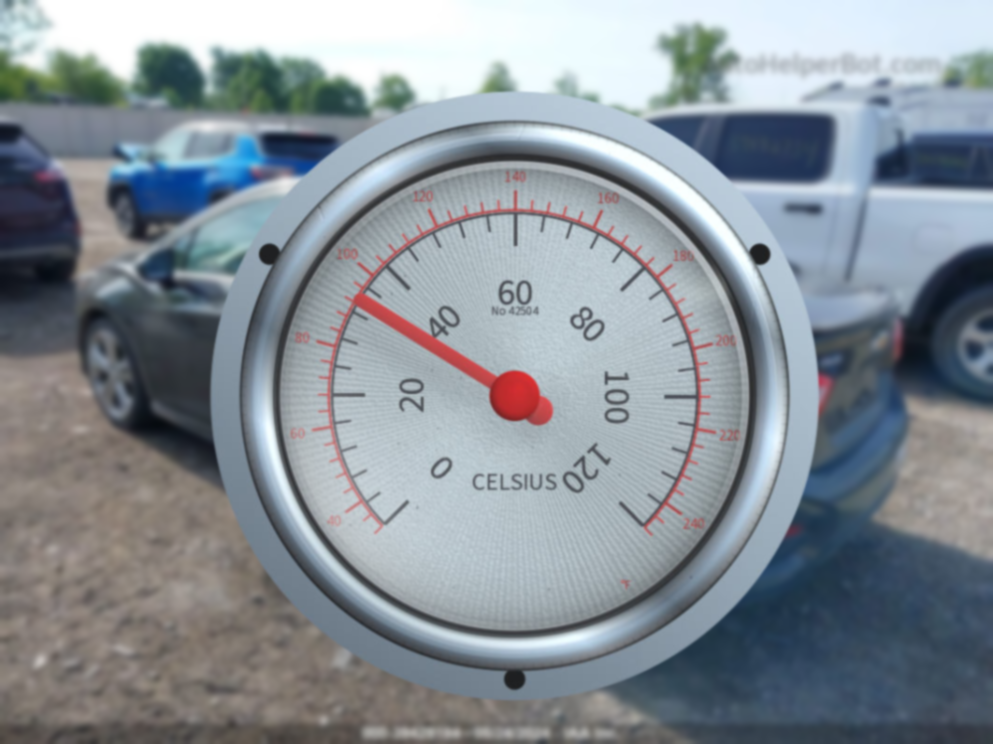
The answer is 34 °C
